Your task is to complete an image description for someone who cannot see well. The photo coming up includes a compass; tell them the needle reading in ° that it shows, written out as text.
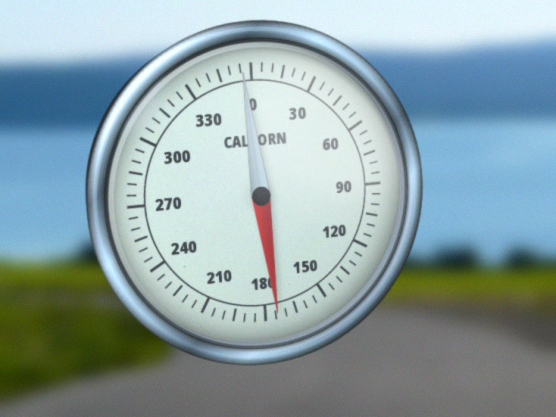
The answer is 175 °
